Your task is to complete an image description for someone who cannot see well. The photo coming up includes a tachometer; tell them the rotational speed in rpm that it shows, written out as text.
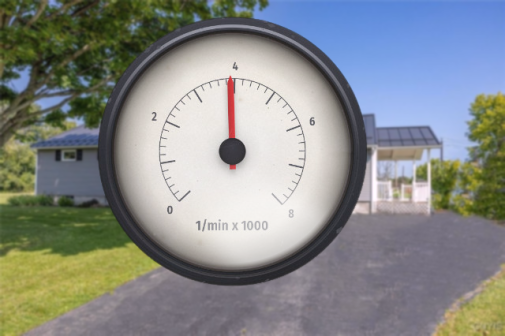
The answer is 3900 rpm
